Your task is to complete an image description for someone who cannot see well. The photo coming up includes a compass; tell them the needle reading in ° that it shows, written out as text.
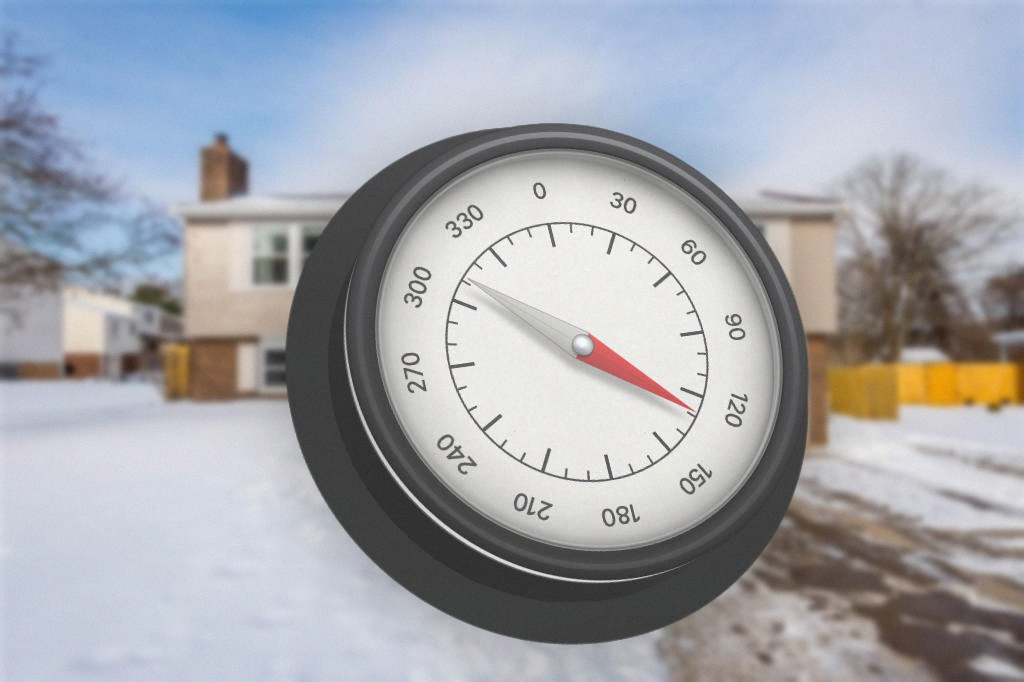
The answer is 130 °
